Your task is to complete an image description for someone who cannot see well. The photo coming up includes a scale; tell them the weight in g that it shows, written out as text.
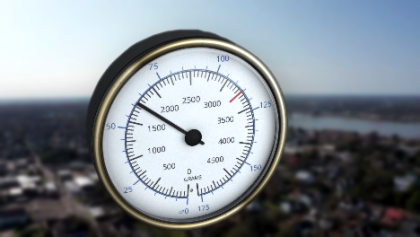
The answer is 1750 g
